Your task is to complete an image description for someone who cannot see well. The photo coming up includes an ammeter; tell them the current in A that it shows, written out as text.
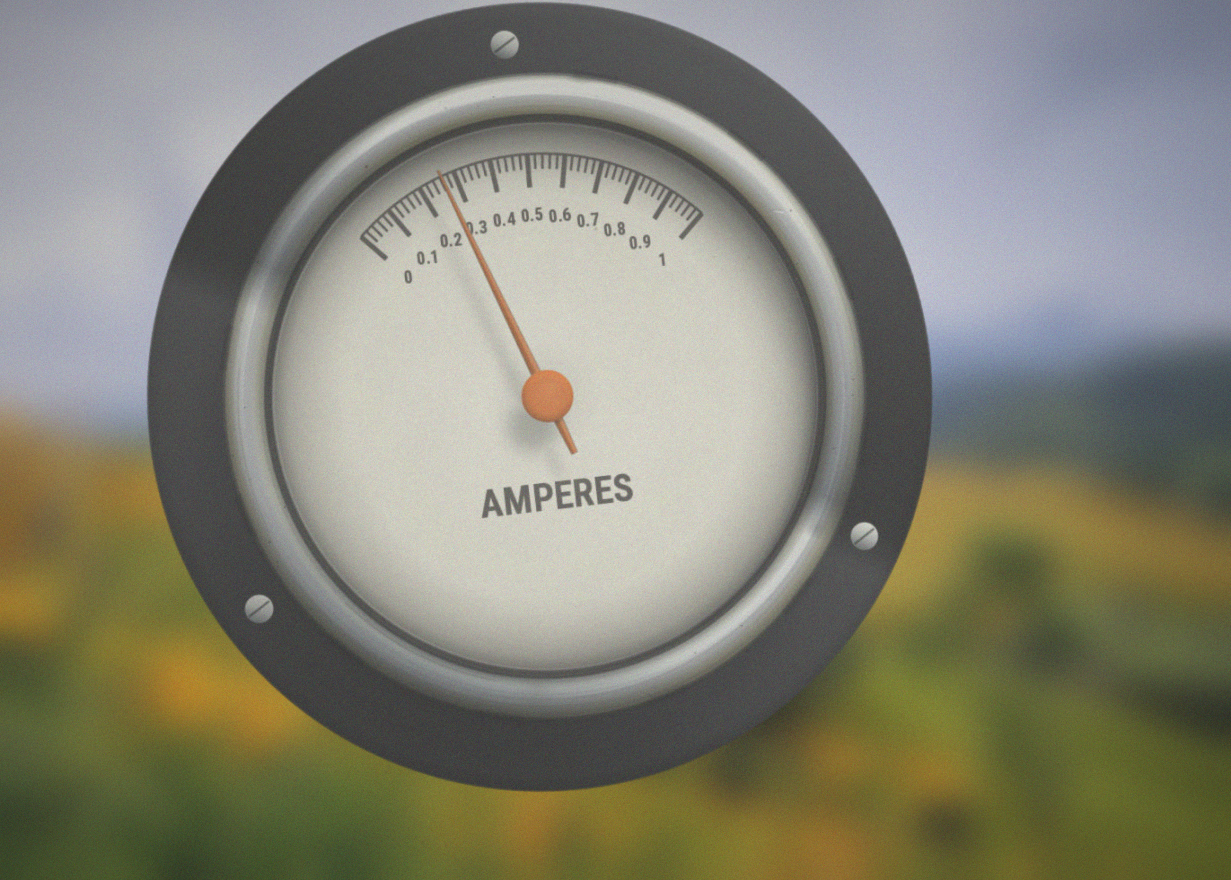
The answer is 0.26 A
